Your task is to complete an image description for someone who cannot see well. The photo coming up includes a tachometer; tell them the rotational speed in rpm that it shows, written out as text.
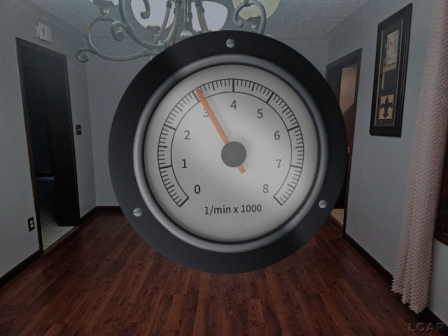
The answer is 3100 rpm
